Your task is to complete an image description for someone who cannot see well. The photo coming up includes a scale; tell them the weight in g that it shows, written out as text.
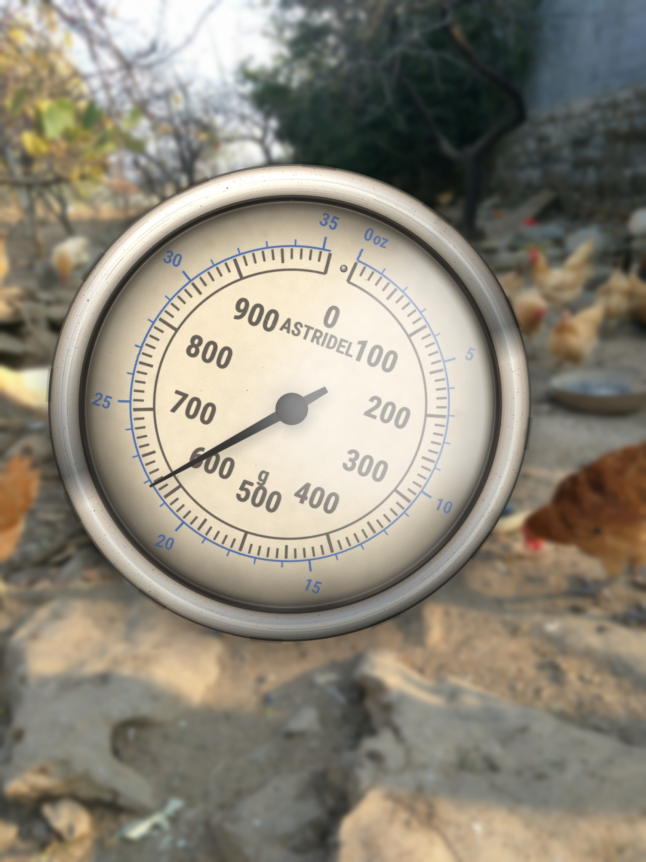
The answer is 620 g
